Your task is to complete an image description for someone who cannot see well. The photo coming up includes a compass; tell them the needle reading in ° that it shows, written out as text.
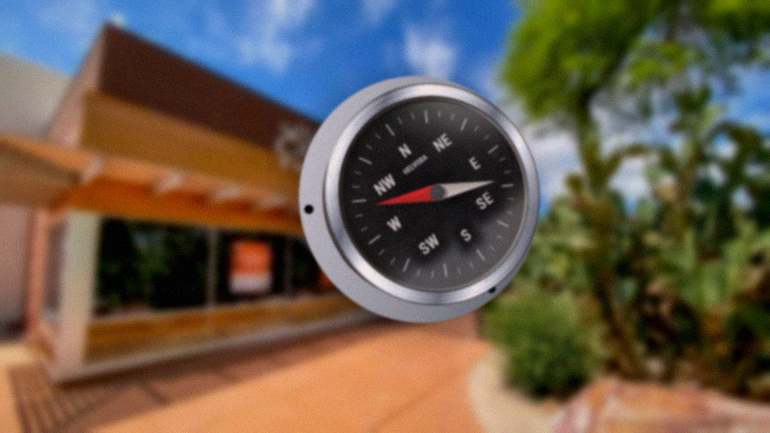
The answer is 295 °
